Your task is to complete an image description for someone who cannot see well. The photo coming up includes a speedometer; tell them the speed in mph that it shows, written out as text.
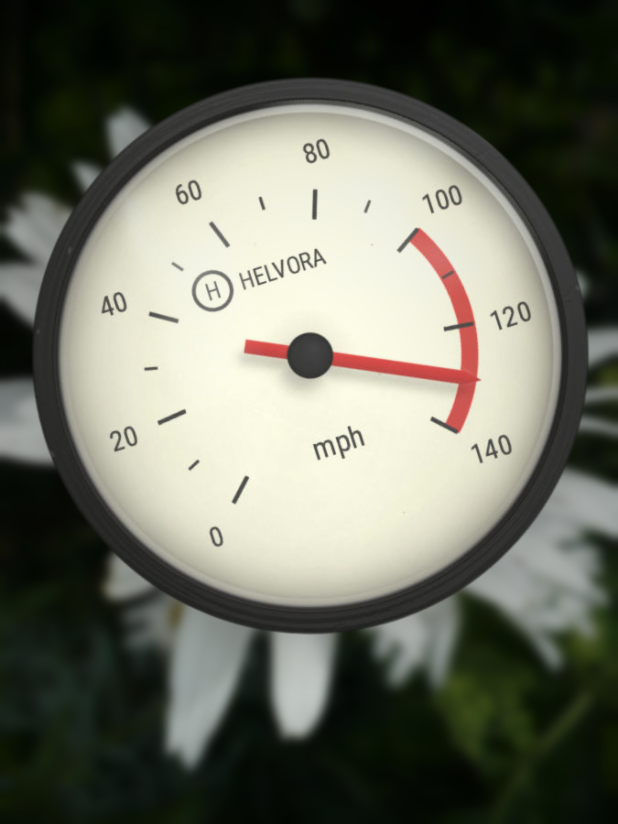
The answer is 130 mph
